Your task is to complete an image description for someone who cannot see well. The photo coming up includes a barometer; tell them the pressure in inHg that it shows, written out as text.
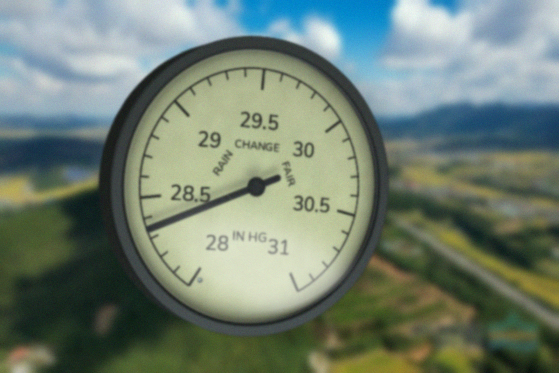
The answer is 28.35 inHg
